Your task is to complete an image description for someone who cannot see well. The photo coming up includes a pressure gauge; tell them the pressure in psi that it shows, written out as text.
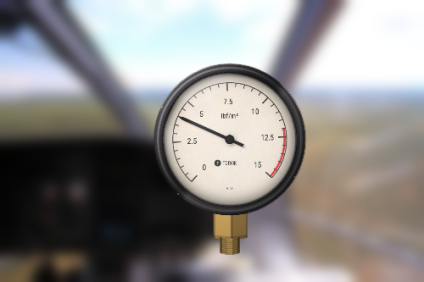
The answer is 4 psi
